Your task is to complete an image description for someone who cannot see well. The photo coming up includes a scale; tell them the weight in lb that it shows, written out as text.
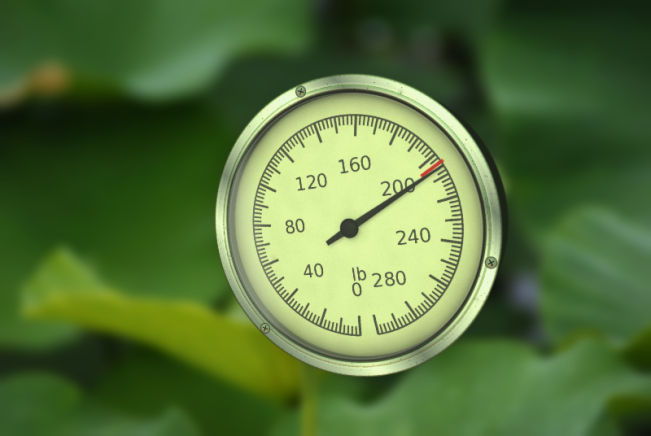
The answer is 206 lb
